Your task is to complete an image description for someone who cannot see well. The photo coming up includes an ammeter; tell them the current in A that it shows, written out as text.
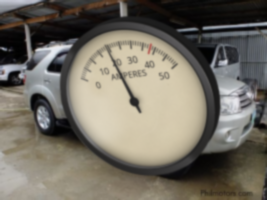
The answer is 20 A
